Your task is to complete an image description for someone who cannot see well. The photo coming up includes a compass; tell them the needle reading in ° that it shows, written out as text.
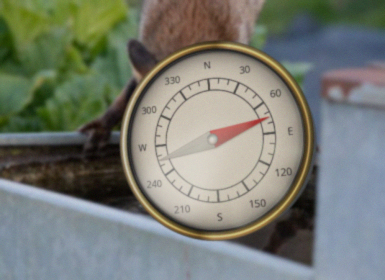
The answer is 75 °
